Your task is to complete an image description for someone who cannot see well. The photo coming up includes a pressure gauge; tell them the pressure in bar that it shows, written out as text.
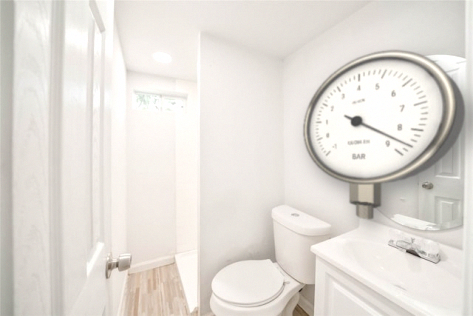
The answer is 8.6 bar
